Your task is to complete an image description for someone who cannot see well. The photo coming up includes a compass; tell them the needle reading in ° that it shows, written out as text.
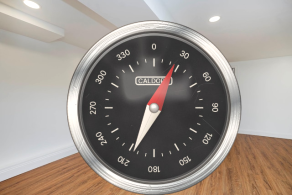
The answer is 25 °
